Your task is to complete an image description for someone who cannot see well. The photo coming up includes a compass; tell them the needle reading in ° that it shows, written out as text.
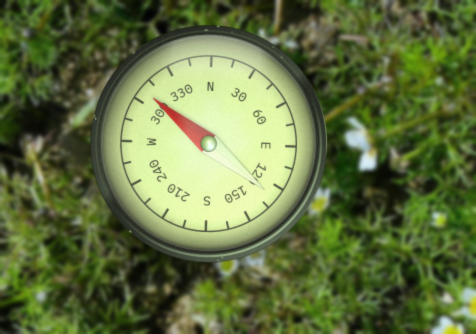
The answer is 307.5 °
